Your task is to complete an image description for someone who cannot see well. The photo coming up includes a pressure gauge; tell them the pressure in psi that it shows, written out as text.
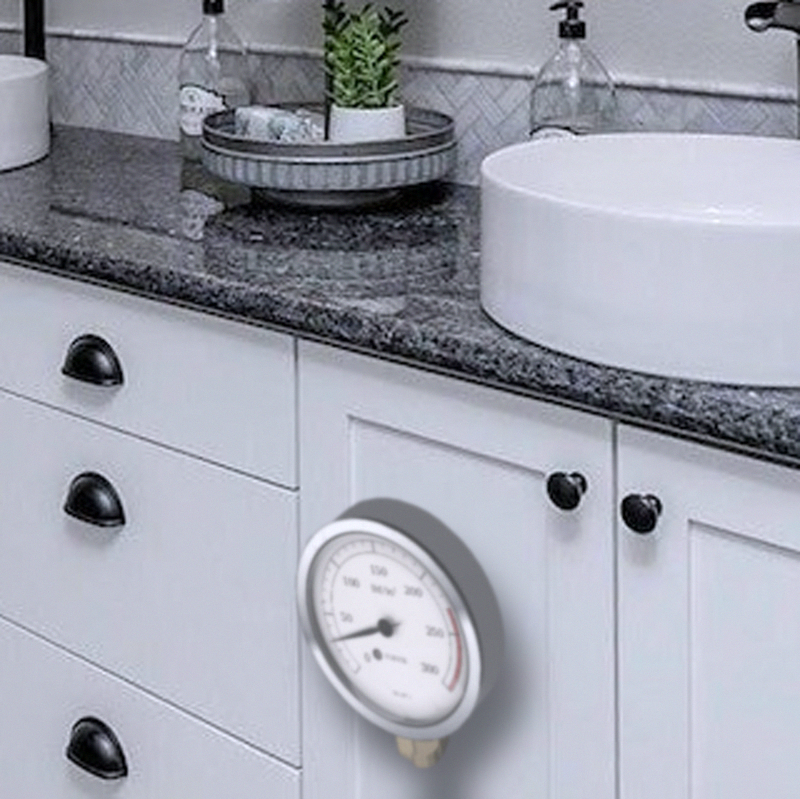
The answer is 30 psi
